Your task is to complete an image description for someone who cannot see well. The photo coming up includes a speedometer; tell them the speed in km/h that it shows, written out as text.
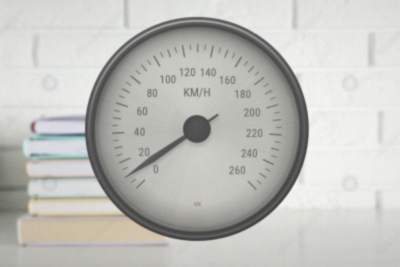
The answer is 10 km/h
